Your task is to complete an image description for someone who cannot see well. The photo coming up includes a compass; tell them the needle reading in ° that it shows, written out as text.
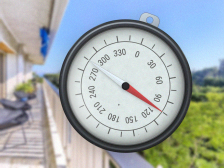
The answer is 105 °
